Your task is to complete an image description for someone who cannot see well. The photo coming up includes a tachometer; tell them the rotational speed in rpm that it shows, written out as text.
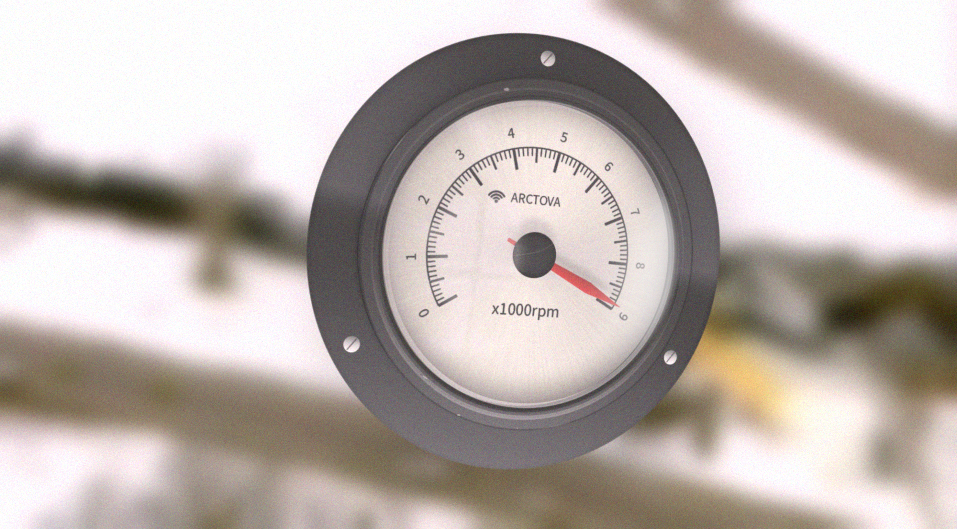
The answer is 8900 rpm
